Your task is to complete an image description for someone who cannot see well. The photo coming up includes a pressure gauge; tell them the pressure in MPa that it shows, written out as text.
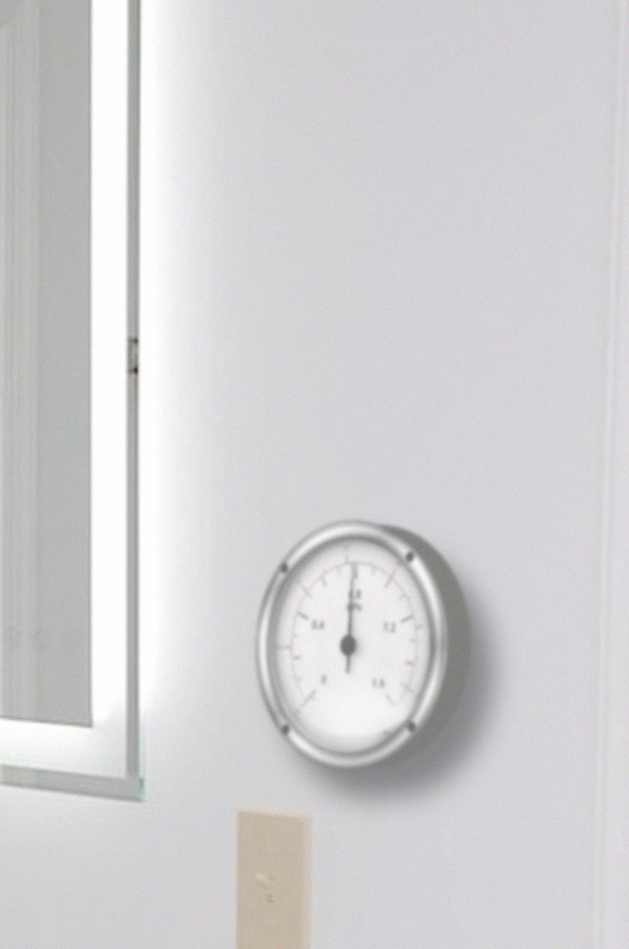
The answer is 0.8 MPa
